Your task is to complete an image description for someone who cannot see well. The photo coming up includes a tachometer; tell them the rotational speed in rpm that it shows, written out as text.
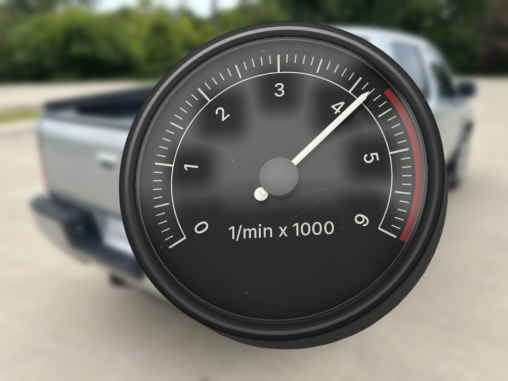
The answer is 4200 rpm
